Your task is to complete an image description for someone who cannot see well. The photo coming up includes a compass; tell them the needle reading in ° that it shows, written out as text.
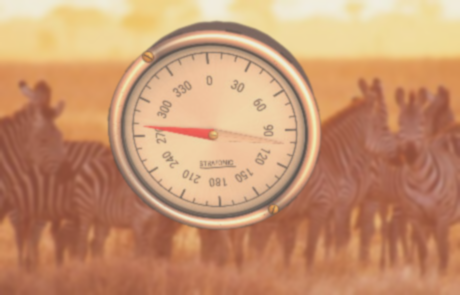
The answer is 280 °
